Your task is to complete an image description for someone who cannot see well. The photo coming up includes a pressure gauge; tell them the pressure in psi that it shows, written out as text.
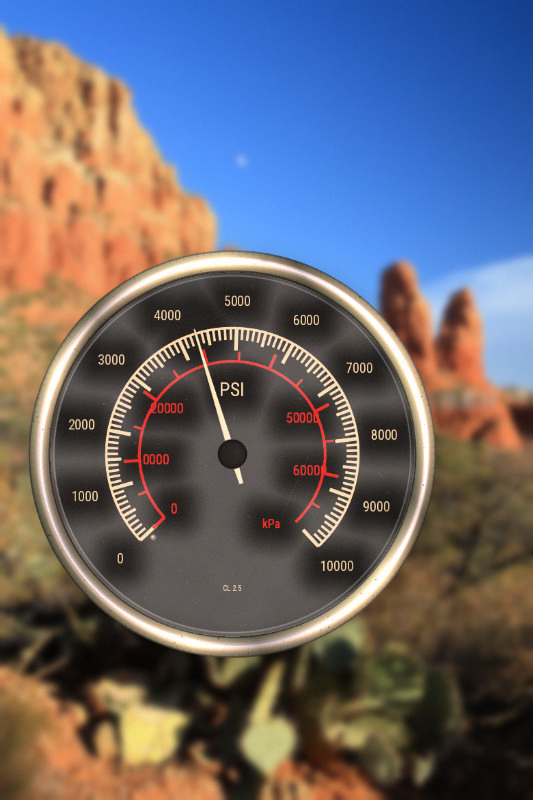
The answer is 4300 psi
